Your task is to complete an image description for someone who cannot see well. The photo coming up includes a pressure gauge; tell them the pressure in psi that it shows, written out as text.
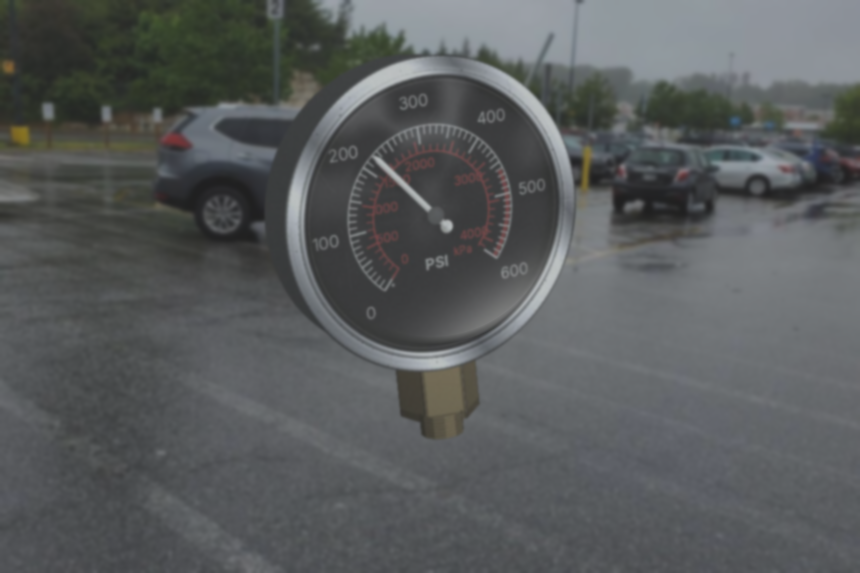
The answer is 220 psi
